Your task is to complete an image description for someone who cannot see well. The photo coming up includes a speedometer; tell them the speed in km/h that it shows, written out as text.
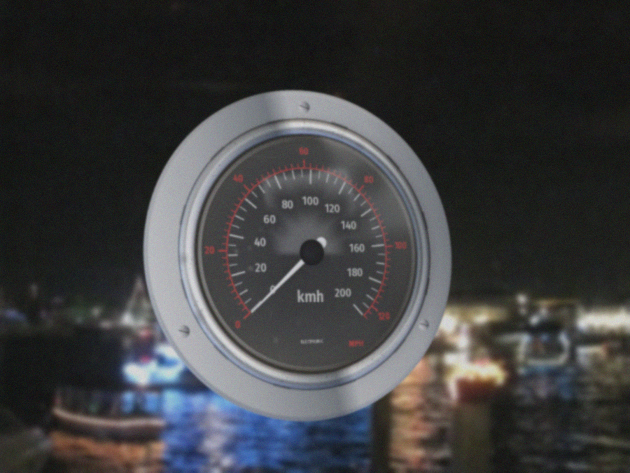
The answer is 0 km/h
